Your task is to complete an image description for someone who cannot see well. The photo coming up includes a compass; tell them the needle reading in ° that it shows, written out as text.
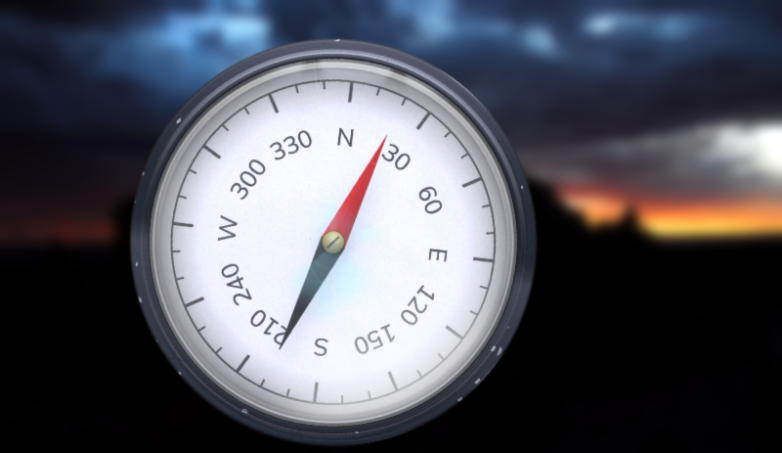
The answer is 20 °
